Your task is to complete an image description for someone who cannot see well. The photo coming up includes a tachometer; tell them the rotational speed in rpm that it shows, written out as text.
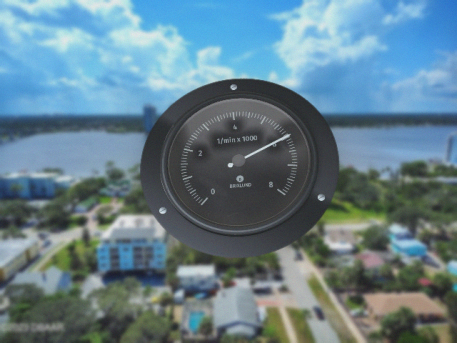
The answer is 6000 rpm
